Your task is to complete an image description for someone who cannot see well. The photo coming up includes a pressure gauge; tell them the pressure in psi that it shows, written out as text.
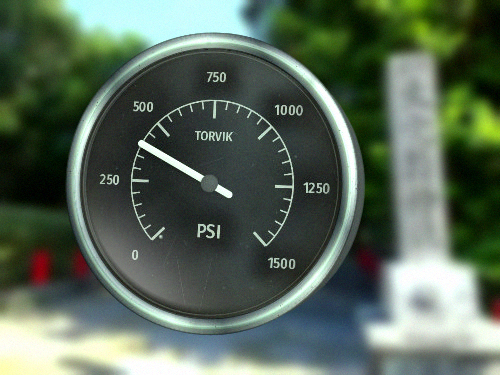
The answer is 400 psi
